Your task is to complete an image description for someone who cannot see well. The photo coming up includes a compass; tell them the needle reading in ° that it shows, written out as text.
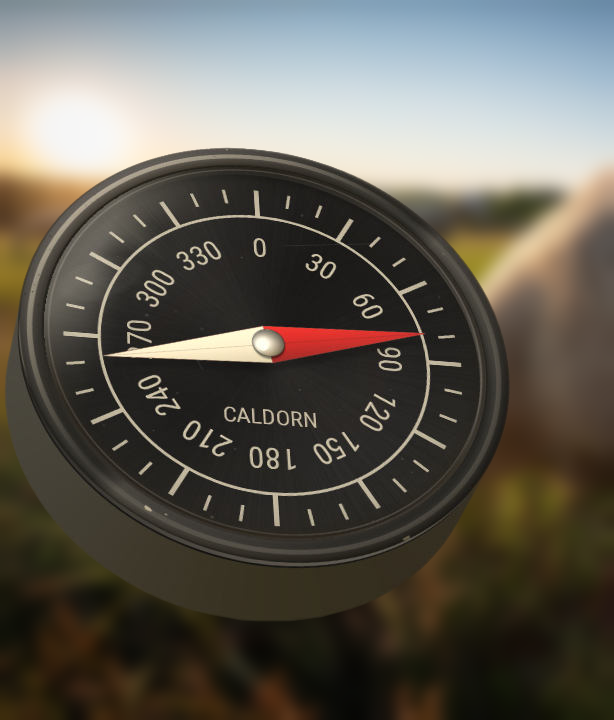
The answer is 80 °
